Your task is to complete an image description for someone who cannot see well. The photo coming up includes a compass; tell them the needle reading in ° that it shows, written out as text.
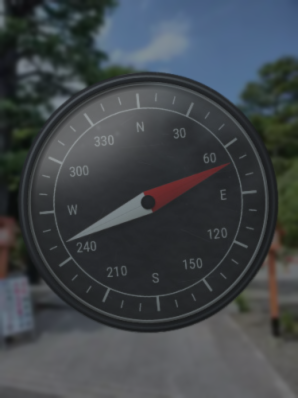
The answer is 70 °
